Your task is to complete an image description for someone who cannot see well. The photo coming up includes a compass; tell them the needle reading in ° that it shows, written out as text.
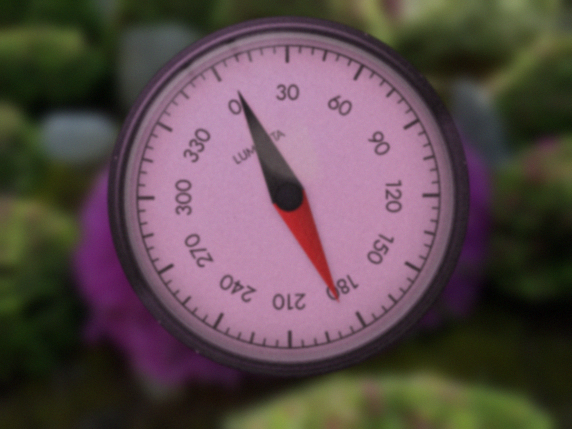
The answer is 185 °
